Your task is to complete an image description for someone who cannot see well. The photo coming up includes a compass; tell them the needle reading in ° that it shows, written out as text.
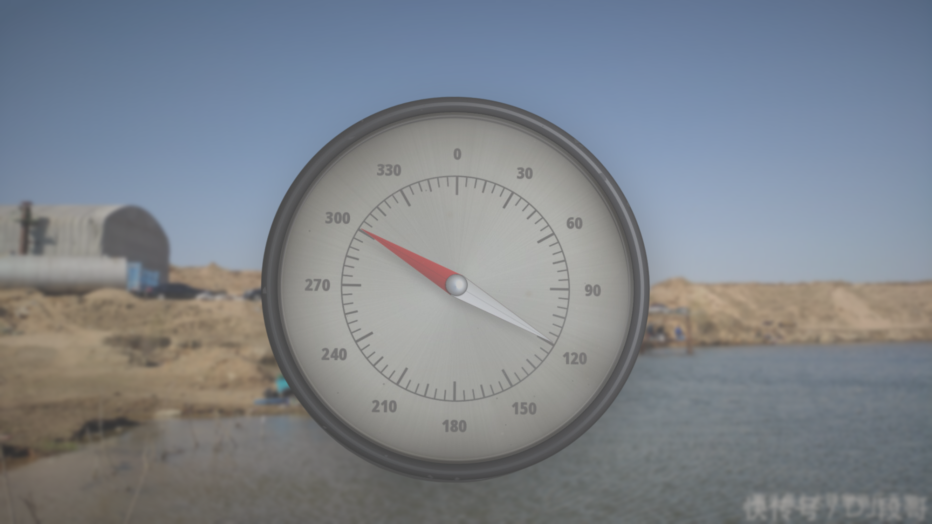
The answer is 300 °
